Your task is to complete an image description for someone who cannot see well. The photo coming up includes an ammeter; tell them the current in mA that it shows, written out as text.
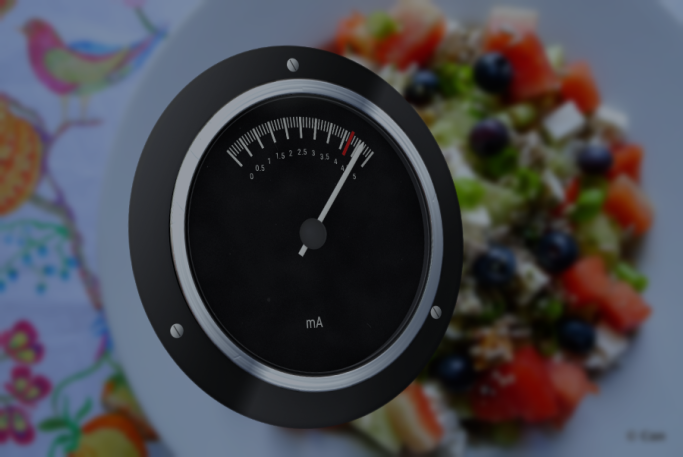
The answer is 4.5 mA
